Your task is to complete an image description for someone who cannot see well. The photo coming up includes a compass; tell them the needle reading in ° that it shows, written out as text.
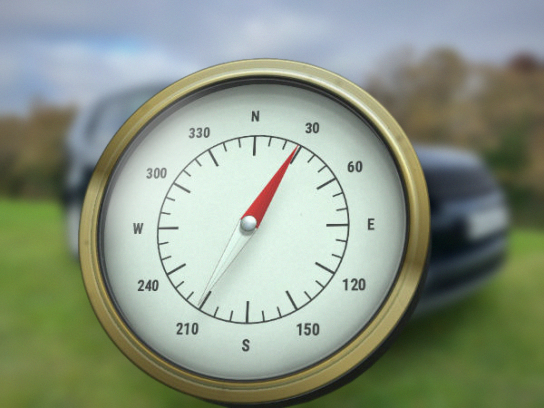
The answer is 30 °
